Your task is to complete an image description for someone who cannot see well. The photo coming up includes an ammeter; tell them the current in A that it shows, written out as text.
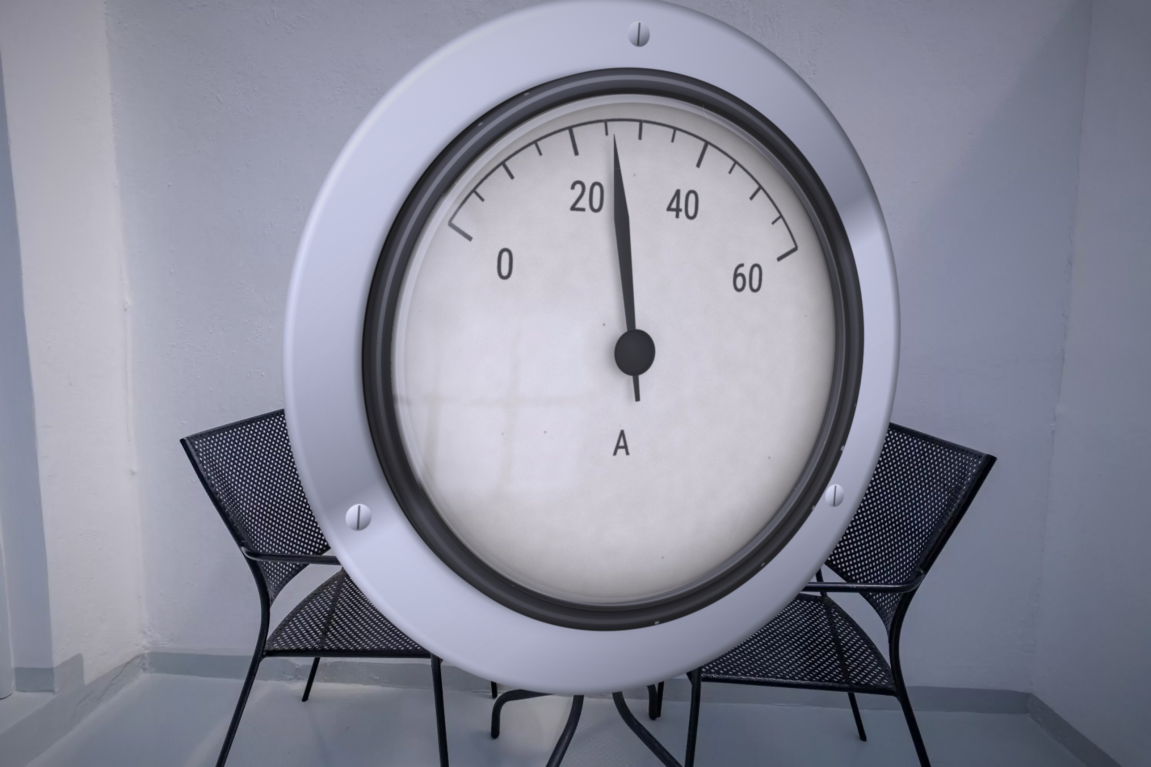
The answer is 25 A
